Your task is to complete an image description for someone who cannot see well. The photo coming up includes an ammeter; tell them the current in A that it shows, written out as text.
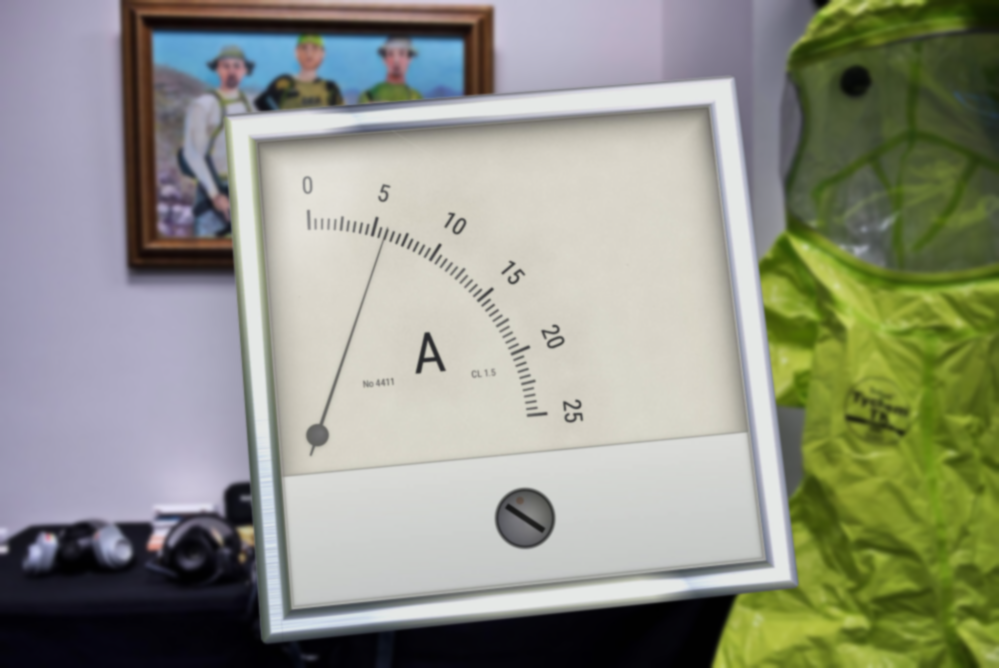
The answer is 6 A
